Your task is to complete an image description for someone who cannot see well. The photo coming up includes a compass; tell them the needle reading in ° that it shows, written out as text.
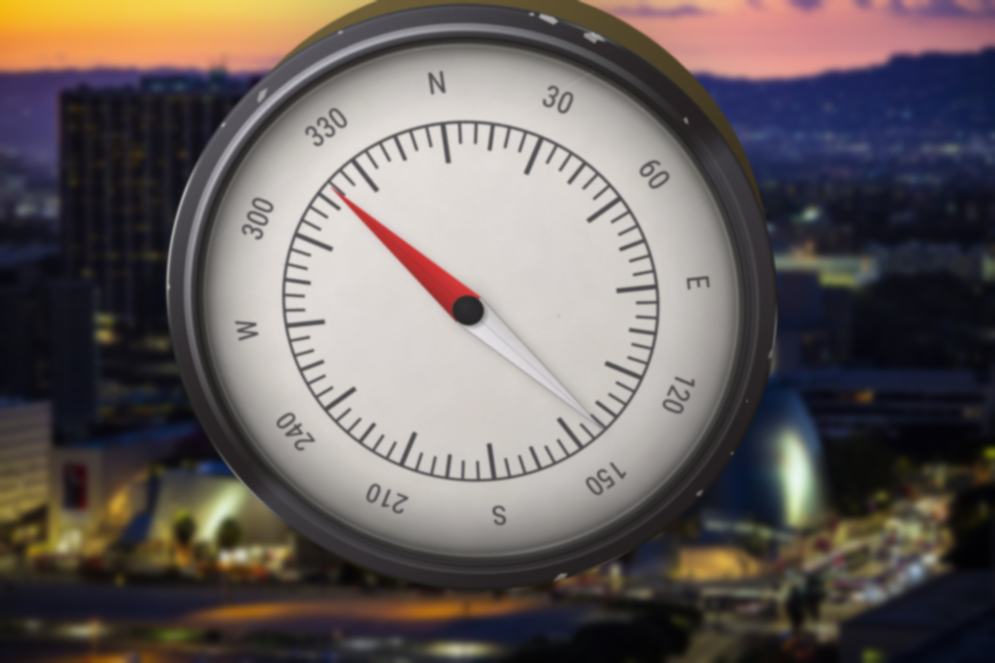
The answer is 320 °
